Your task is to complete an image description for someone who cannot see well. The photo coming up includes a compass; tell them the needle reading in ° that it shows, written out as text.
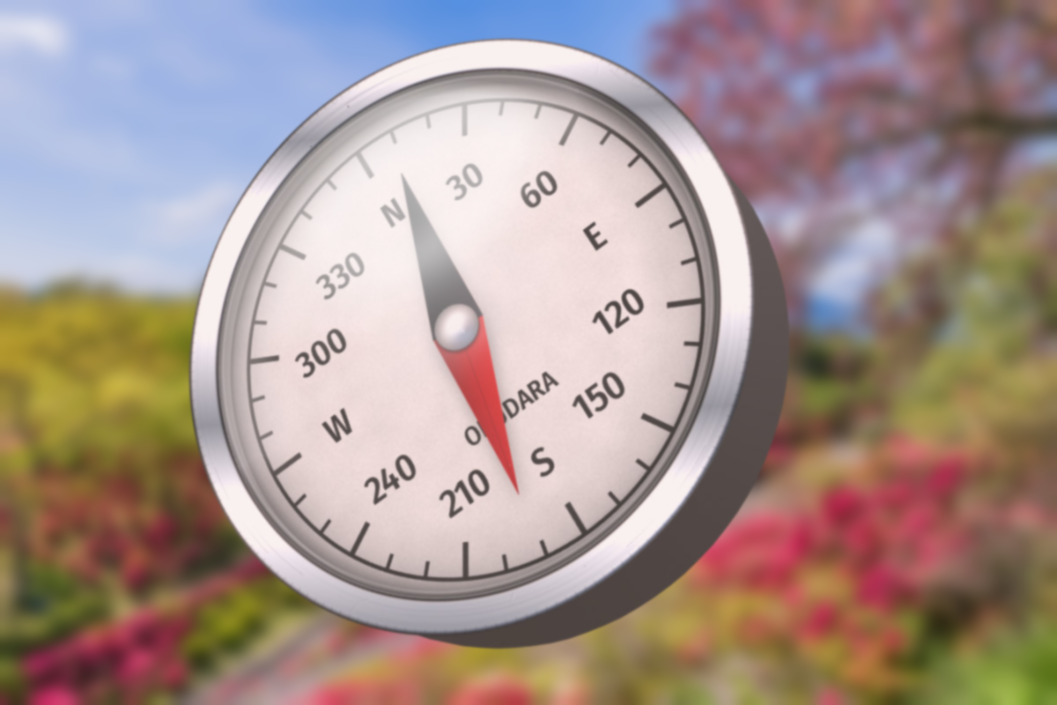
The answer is 190 °
